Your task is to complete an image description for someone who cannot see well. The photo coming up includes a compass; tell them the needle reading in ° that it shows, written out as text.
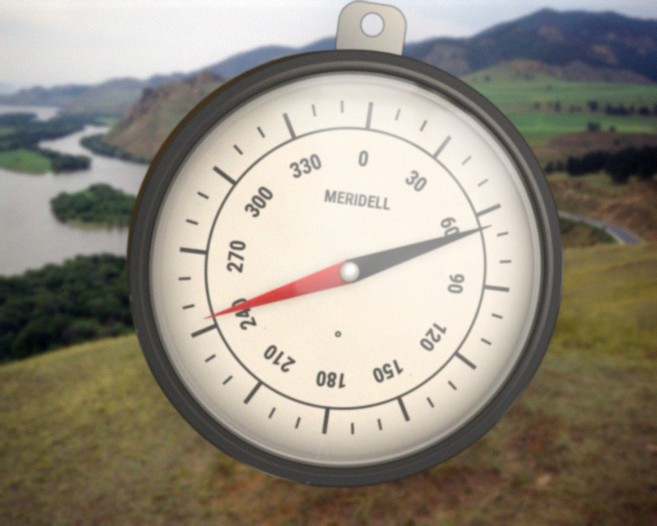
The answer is 245 °
